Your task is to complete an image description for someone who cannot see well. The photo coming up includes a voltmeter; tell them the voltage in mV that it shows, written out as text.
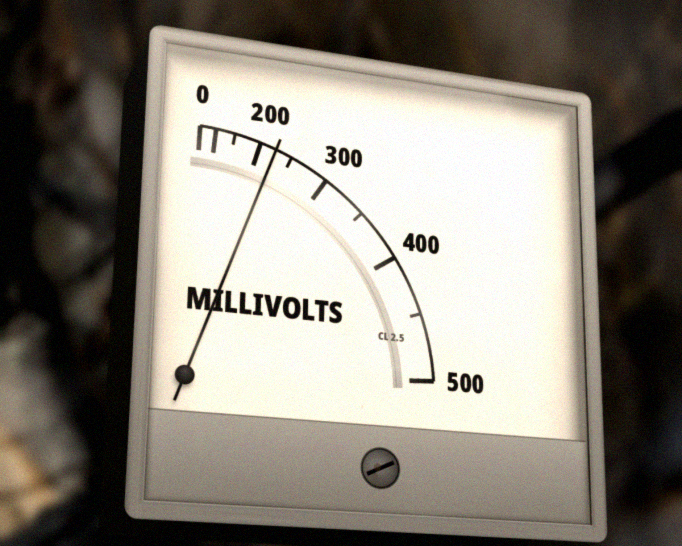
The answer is 225 mV
